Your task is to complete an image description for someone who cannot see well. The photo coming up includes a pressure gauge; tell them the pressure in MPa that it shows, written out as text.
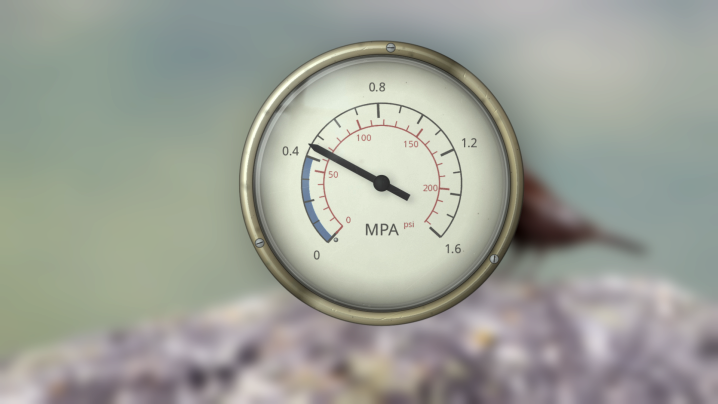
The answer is 0.45 MPa
